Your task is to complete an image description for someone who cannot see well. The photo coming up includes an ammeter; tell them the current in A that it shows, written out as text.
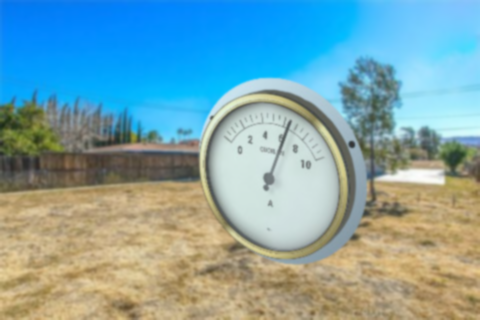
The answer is 6.5 A
